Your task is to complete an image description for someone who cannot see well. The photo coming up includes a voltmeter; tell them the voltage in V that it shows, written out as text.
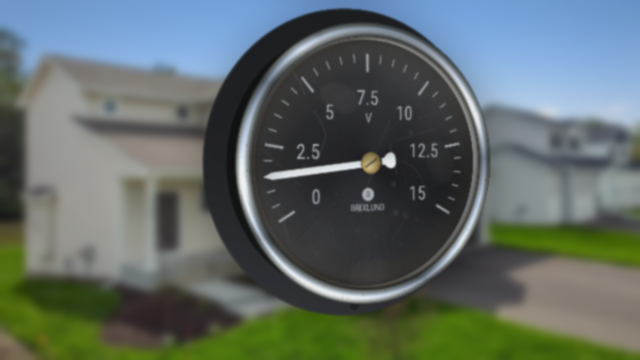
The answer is 1.5 V
